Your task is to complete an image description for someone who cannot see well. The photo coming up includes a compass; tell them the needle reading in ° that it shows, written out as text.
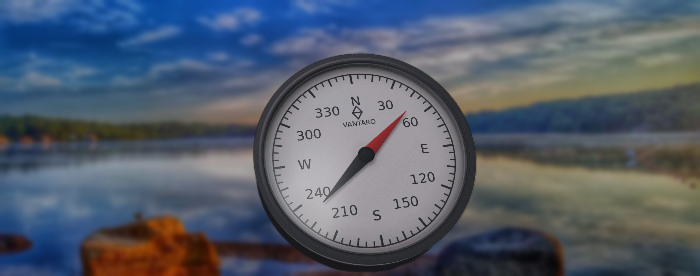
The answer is 50 °
